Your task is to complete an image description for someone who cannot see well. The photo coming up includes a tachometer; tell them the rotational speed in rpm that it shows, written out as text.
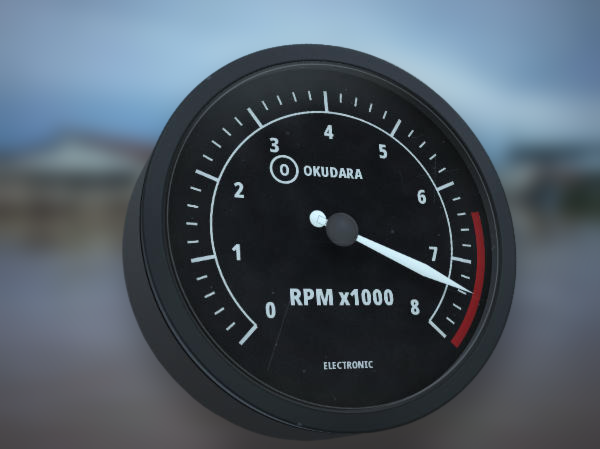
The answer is 7400 rpm
